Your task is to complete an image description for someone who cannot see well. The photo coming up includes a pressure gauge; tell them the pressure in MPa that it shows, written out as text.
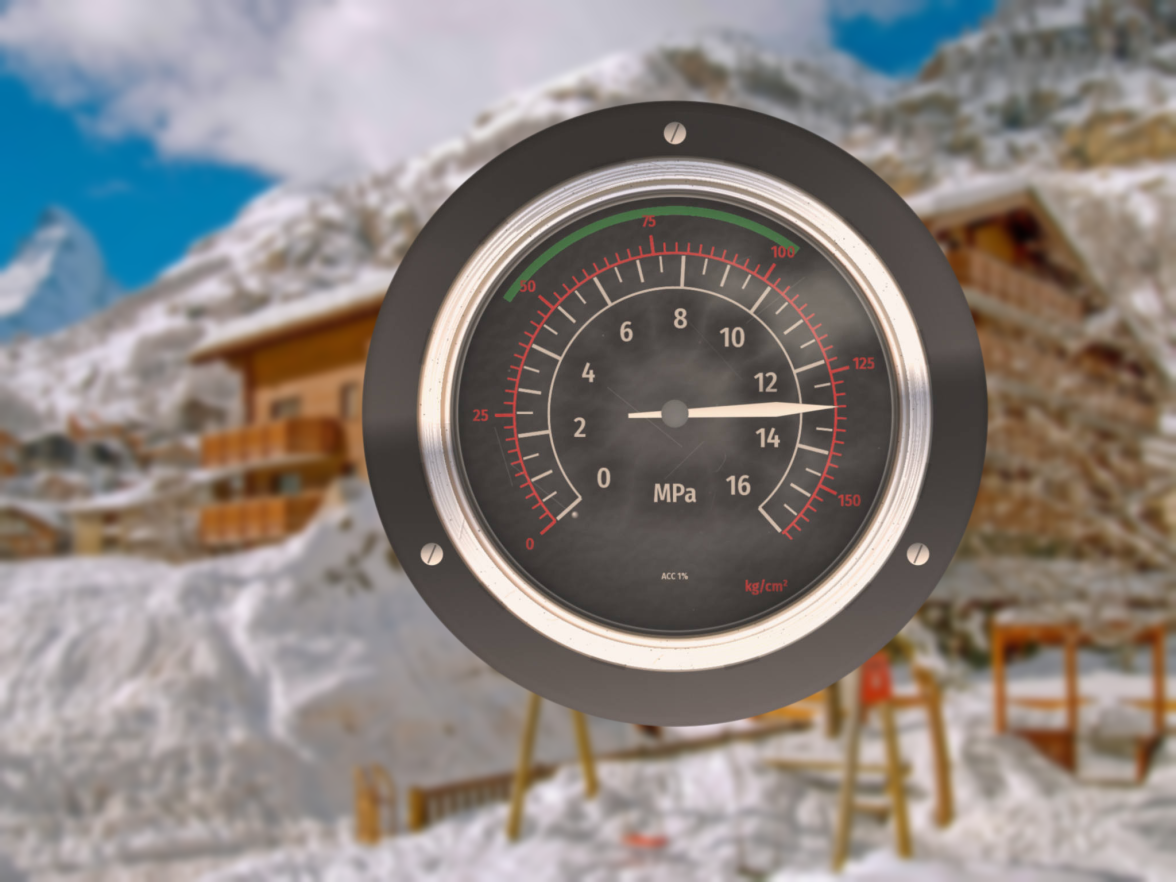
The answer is 13 MPa
